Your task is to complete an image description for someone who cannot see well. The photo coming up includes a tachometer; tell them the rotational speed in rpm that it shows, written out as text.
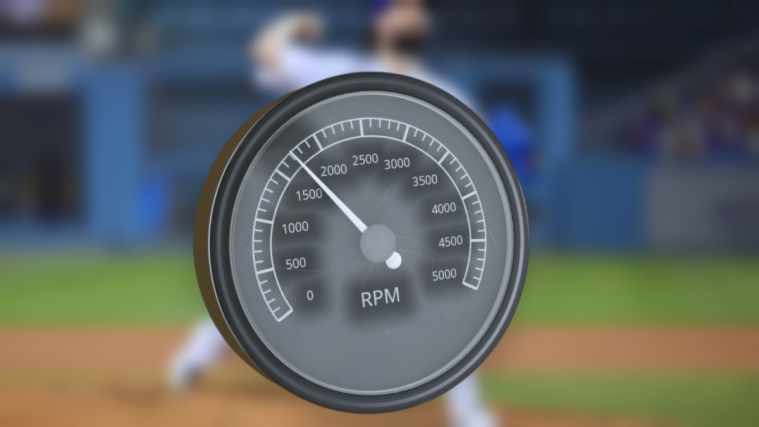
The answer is 1700 rpm
